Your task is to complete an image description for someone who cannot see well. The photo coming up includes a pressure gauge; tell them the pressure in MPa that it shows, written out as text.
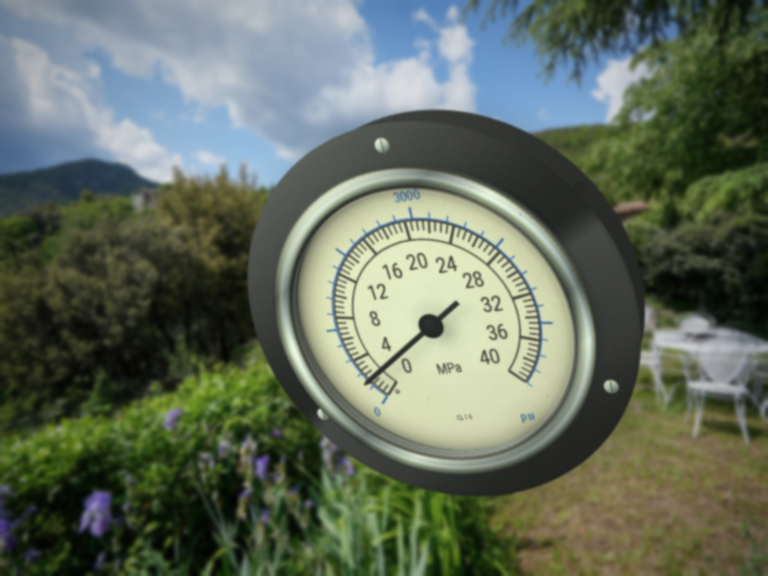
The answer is 2 MPa
